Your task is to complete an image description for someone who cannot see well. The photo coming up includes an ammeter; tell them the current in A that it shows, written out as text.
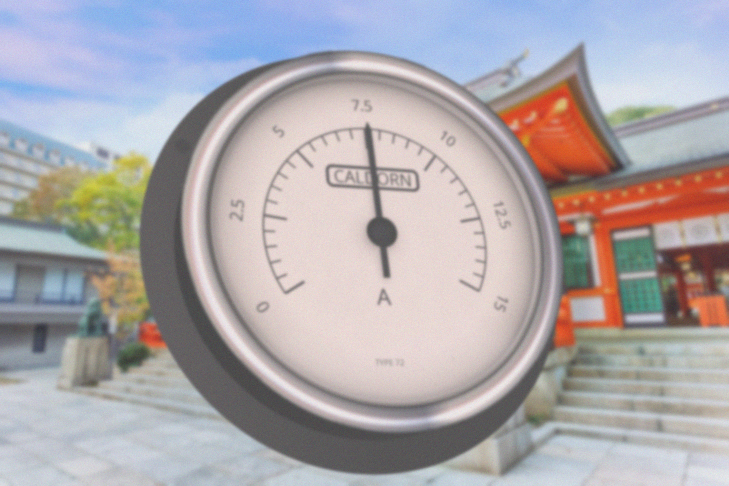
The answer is 7.5 A
